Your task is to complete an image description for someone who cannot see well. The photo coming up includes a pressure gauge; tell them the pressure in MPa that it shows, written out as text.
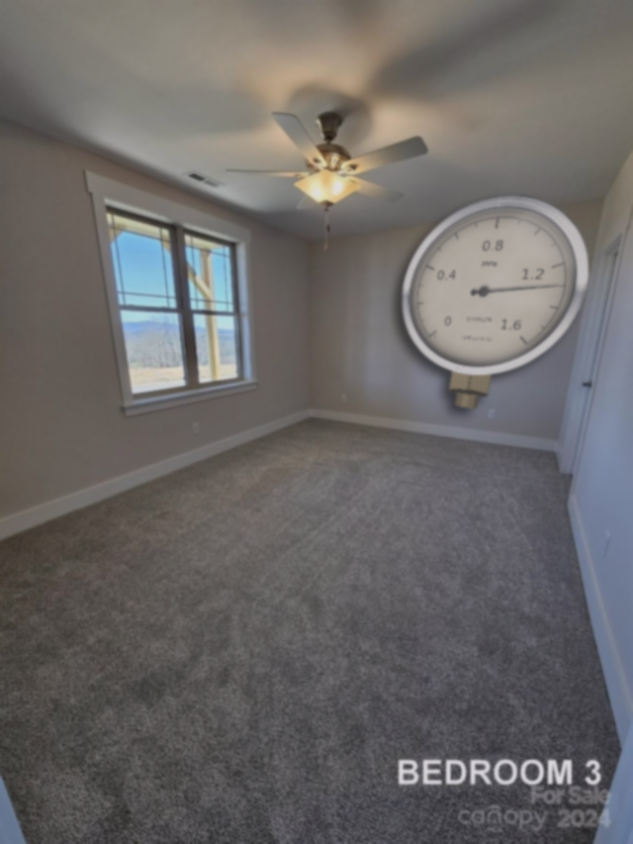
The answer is 1.3 MPa
